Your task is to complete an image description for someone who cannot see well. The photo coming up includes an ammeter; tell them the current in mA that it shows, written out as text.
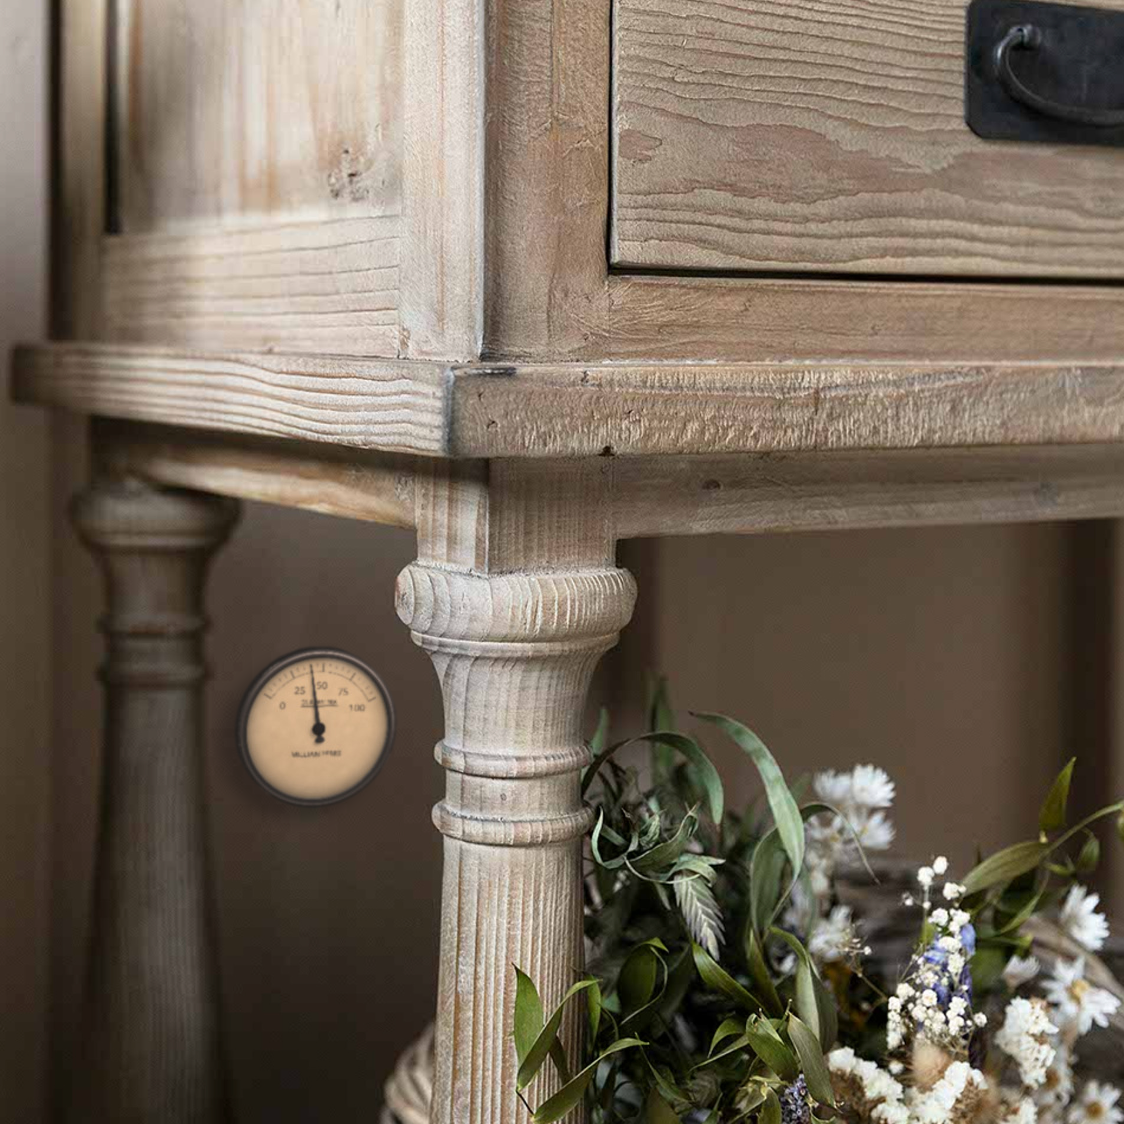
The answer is 40 mA
